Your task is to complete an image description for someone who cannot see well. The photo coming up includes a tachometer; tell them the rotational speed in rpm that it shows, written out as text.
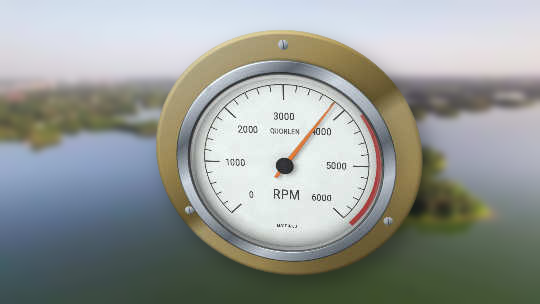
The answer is 3800 rpm
